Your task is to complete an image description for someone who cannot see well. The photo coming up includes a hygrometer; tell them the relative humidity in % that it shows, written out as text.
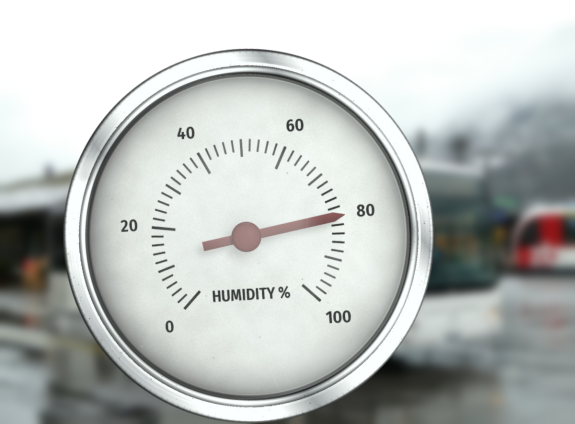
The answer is 80 %
